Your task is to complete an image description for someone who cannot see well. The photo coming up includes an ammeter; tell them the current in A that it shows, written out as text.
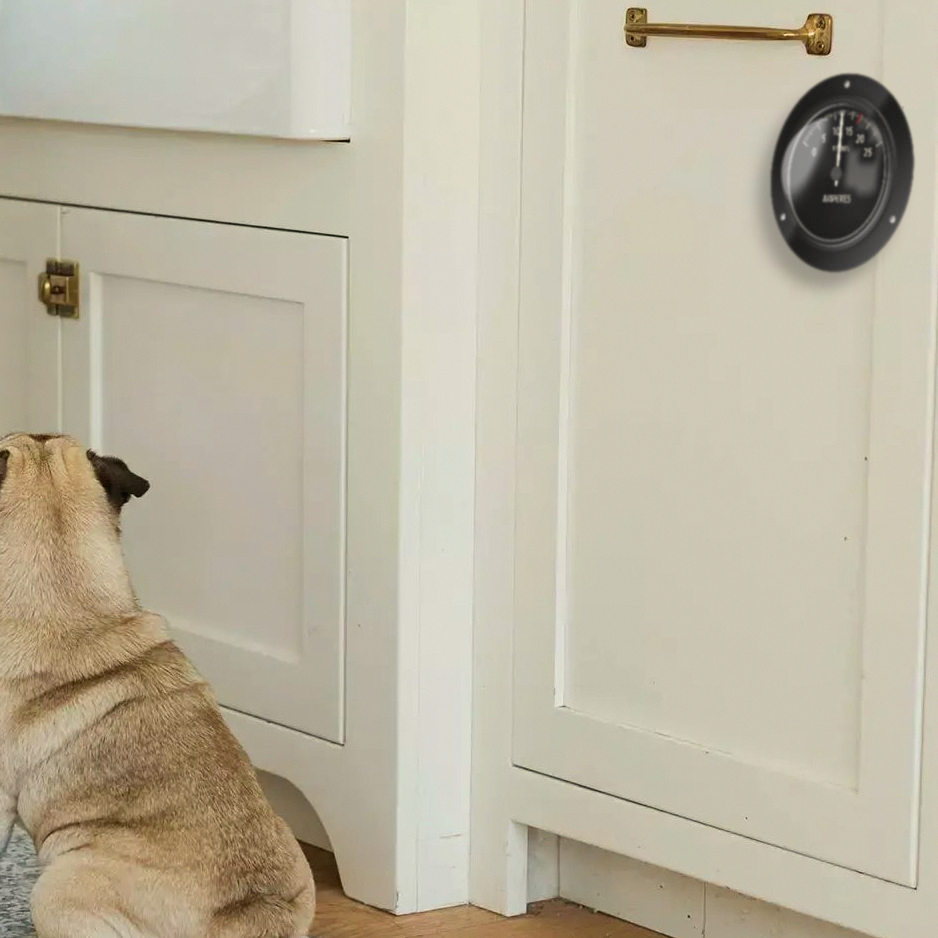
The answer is 12.5 A
